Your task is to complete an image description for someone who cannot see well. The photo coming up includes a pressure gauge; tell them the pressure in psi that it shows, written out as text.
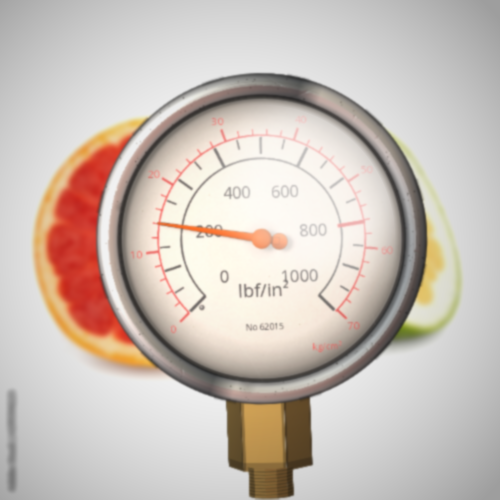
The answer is 200 psi
